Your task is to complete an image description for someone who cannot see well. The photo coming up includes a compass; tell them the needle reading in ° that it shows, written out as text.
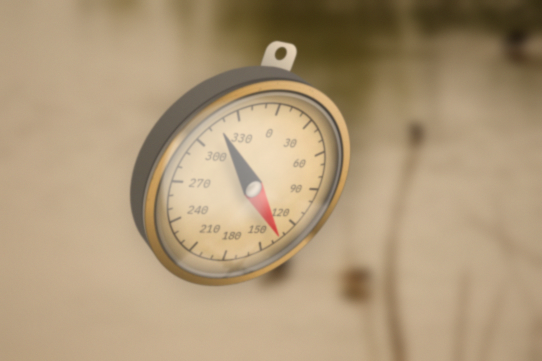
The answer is 135 °
